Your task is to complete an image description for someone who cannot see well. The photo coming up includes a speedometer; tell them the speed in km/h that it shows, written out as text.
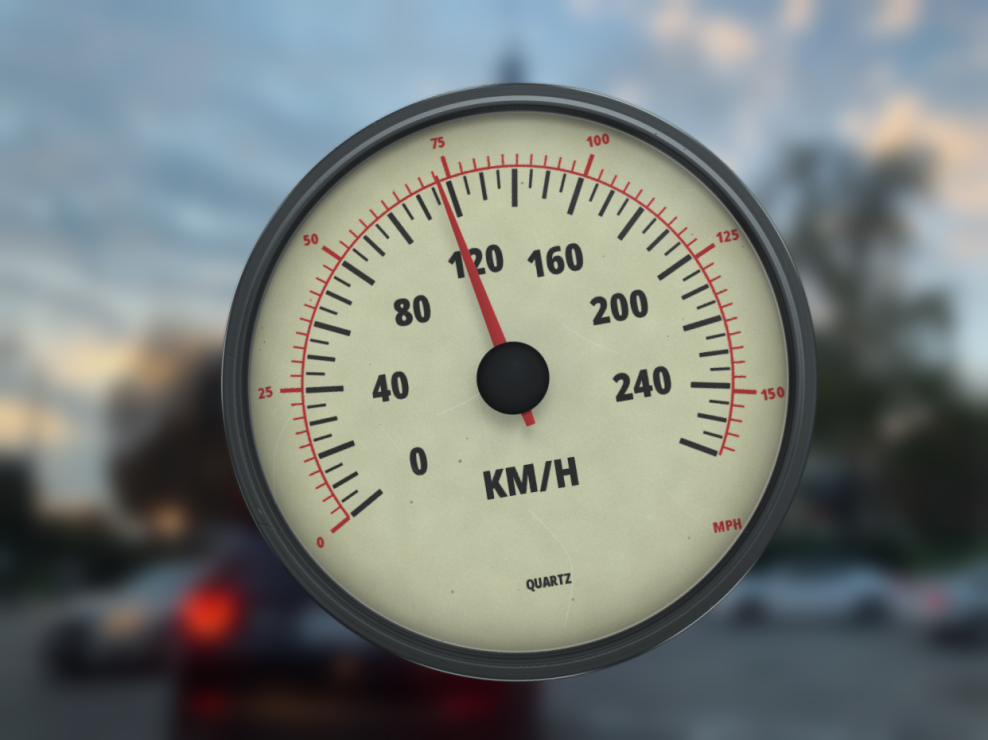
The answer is 117.5 km/h
